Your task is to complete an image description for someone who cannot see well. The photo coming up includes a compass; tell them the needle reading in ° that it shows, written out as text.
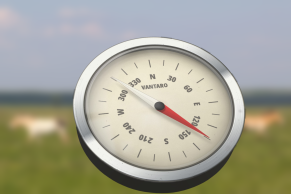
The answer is 135 °
